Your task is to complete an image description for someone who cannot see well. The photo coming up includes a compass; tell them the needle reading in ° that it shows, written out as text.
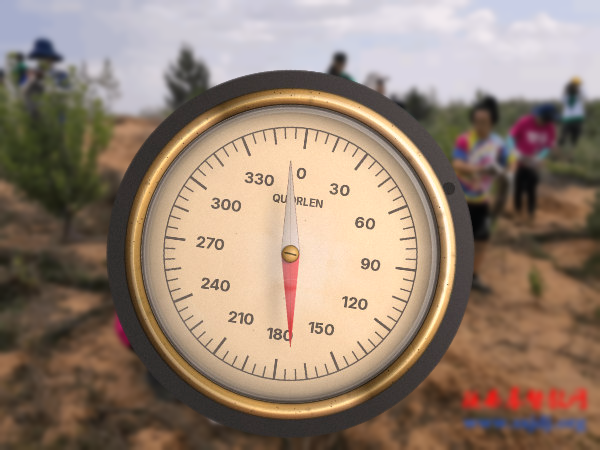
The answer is 172.5 °
